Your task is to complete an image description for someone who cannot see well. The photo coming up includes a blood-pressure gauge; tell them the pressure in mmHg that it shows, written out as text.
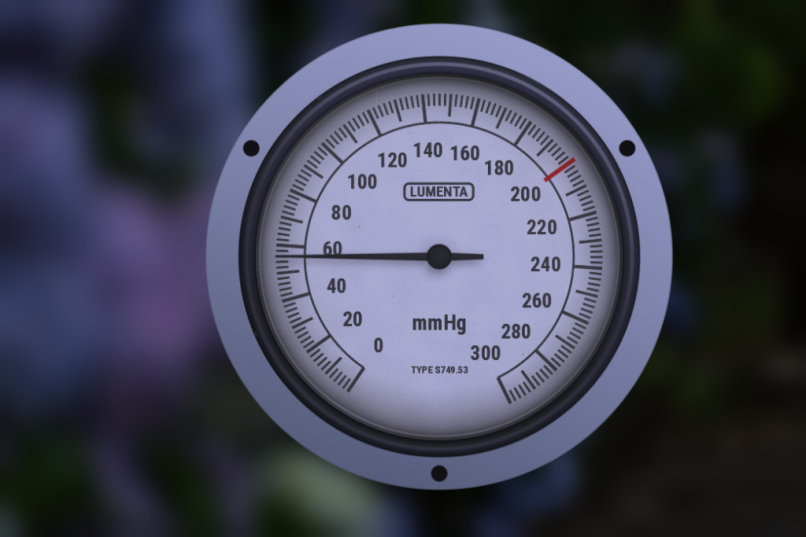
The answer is 56 mmHg
